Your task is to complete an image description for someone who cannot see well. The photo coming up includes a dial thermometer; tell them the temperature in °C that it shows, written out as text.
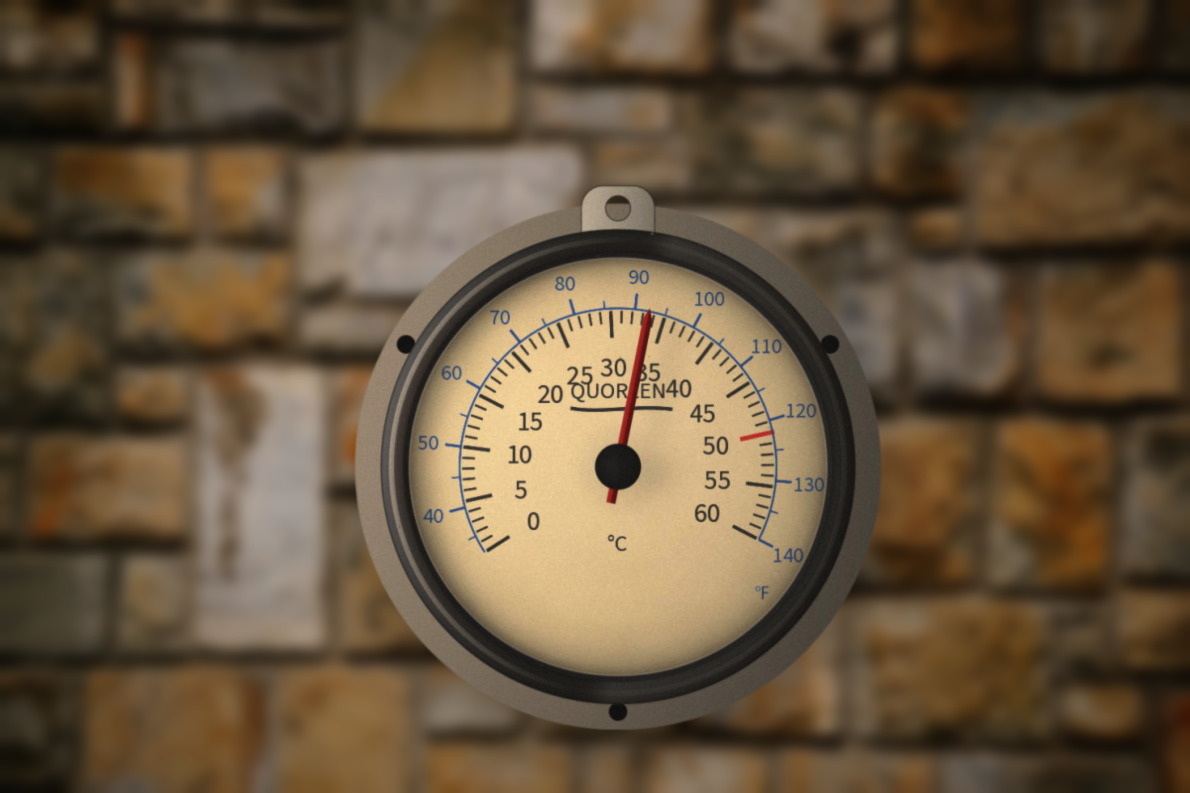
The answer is 33.5 °C
